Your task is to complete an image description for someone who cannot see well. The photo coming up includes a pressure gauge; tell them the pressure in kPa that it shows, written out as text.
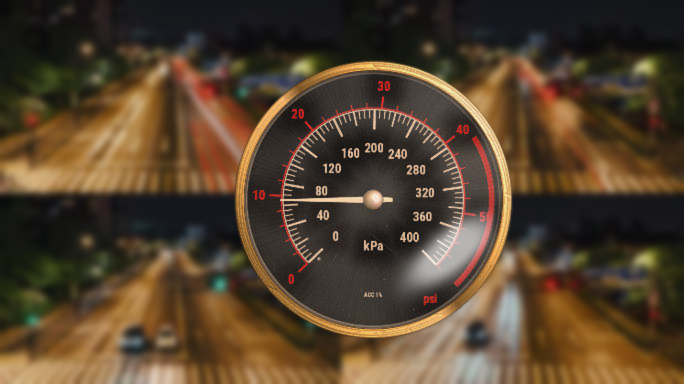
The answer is 65 kPa
